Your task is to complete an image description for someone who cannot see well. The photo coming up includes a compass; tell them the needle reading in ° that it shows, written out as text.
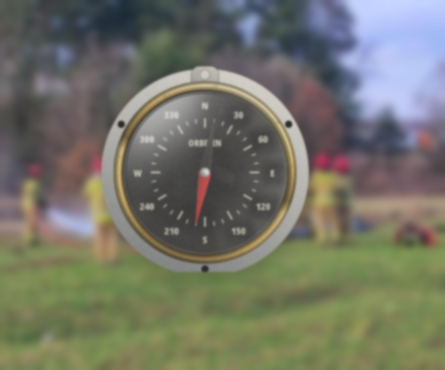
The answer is 190 °
